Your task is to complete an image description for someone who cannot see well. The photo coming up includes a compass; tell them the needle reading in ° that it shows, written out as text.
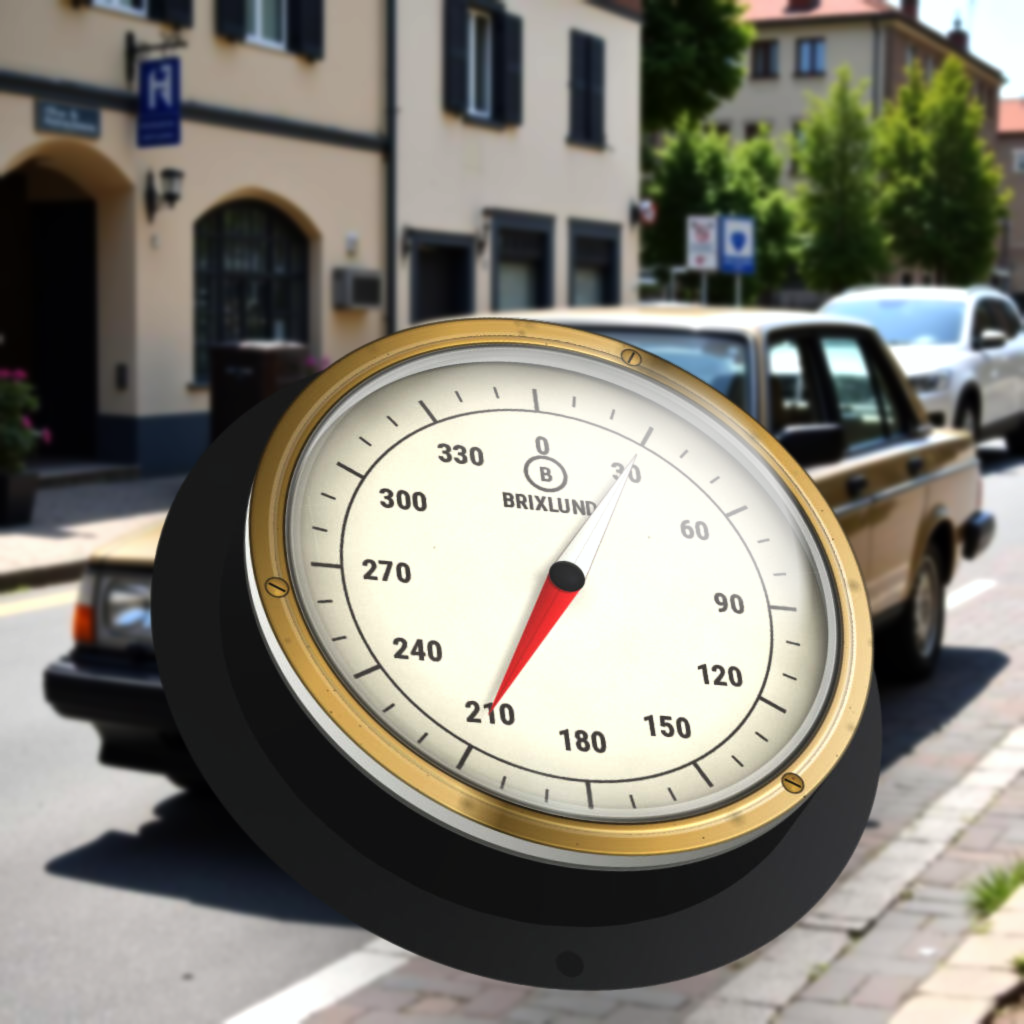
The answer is 210 °
